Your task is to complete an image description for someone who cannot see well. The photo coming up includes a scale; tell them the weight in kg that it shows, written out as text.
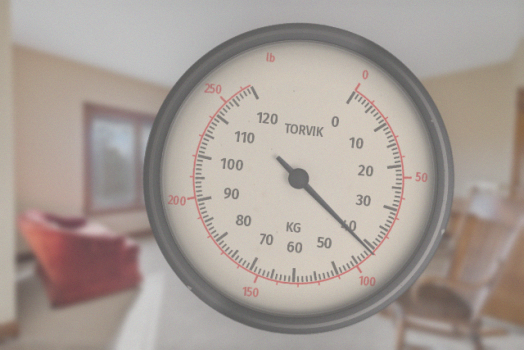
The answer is 41 kg
